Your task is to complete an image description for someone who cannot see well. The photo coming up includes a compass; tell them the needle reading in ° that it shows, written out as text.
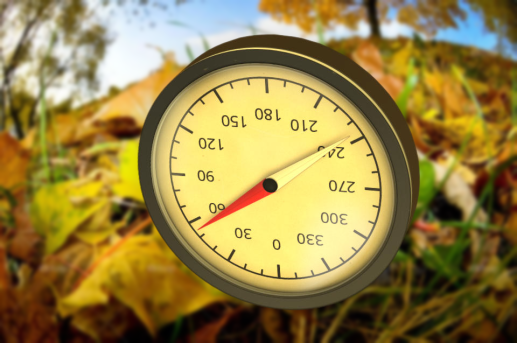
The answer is 55 °
